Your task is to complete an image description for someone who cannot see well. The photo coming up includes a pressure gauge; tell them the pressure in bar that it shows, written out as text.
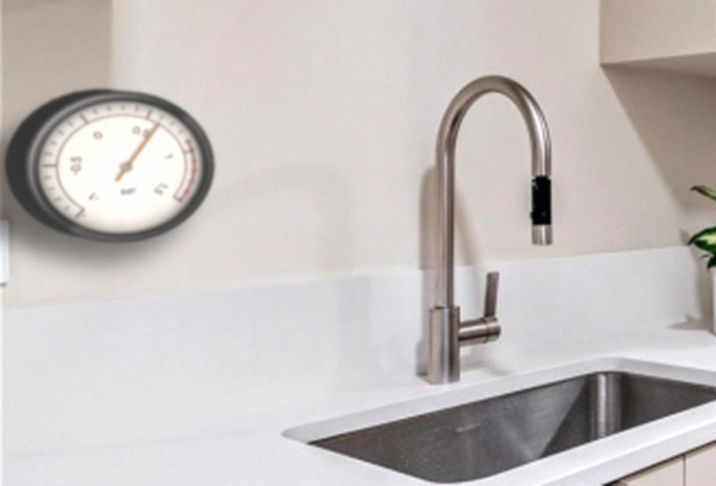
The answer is 0.6 bar
